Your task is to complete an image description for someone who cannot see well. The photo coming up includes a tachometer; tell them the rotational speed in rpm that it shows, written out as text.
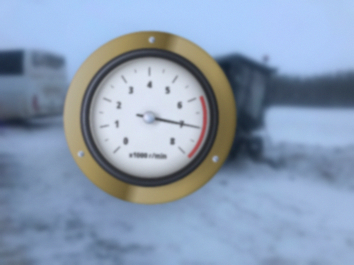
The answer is 7000 rpm
